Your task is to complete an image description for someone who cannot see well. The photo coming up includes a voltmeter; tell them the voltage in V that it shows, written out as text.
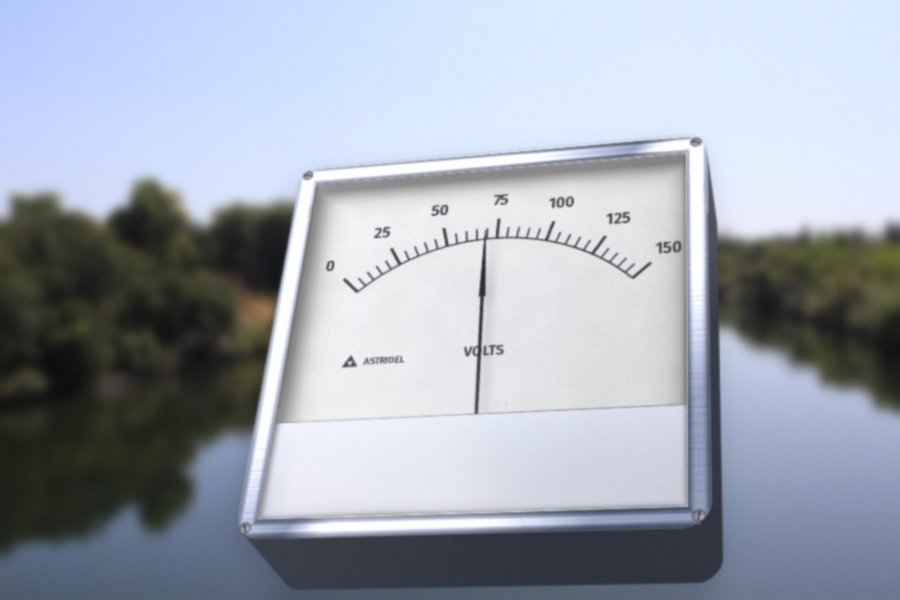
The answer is 70 V
